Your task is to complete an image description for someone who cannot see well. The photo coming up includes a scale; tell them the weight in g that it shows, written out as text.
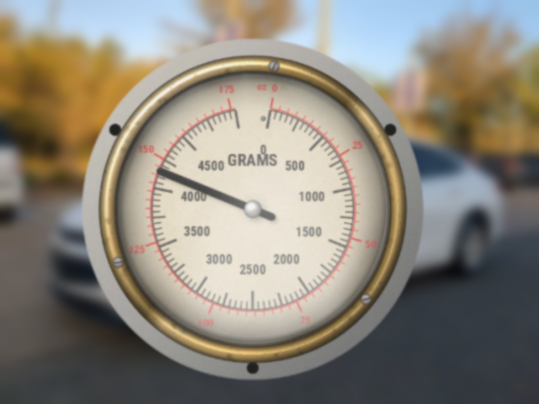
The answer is 4150 g
